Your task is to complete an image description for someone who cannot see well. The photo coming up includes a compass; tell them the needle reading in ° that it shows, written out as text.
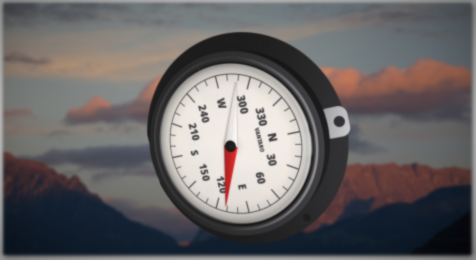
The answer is 110 °
